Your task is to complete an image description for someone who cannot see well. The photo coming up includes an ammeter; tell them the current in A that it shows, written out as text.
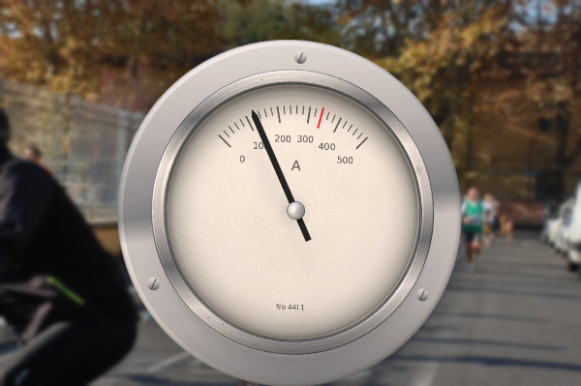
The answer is 120 A
